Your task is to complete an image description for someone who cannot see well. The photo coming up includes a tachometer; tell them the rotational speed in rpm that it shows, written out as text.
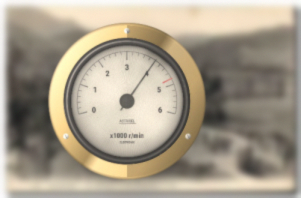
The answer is 4000 rpm
